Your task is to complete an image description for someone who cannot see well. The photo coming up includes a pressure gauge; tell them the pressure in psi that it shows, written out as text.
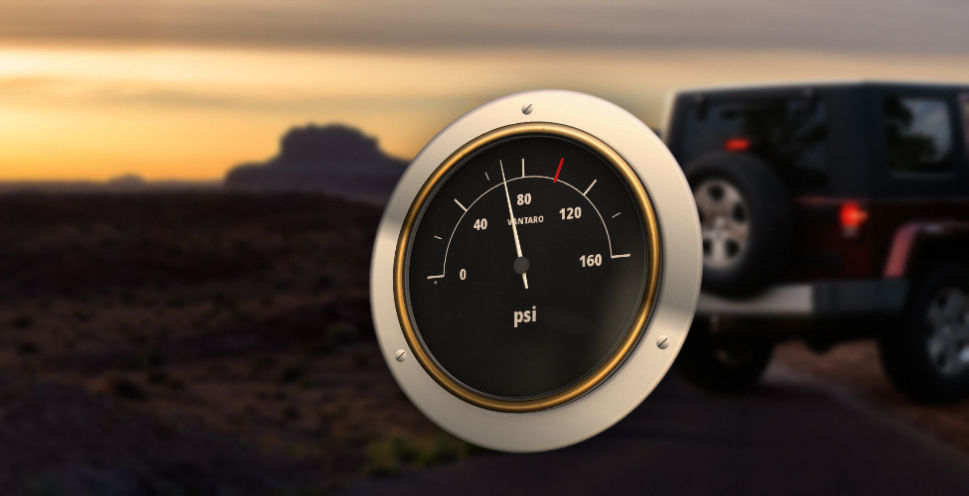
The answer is 70 psi
